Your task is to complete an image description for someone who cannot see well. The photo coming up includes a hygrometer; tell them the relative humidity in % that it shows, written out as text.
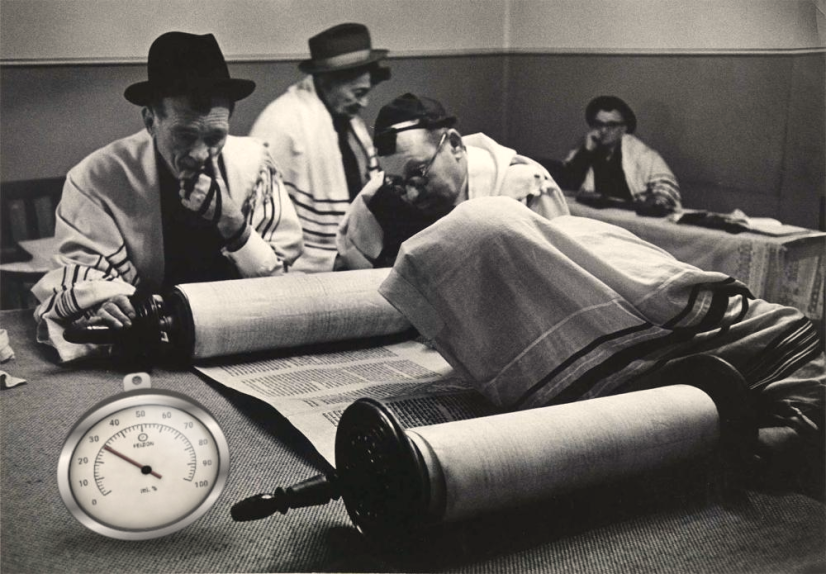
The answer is 30 %
